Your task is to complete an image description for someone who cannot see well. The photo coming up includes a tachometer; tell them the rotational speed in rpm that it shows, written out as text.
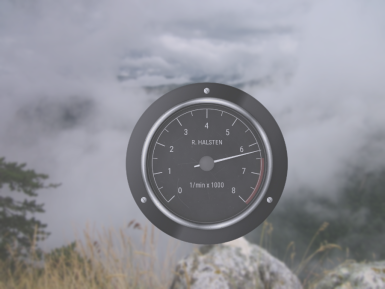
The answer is 6250 rpm
